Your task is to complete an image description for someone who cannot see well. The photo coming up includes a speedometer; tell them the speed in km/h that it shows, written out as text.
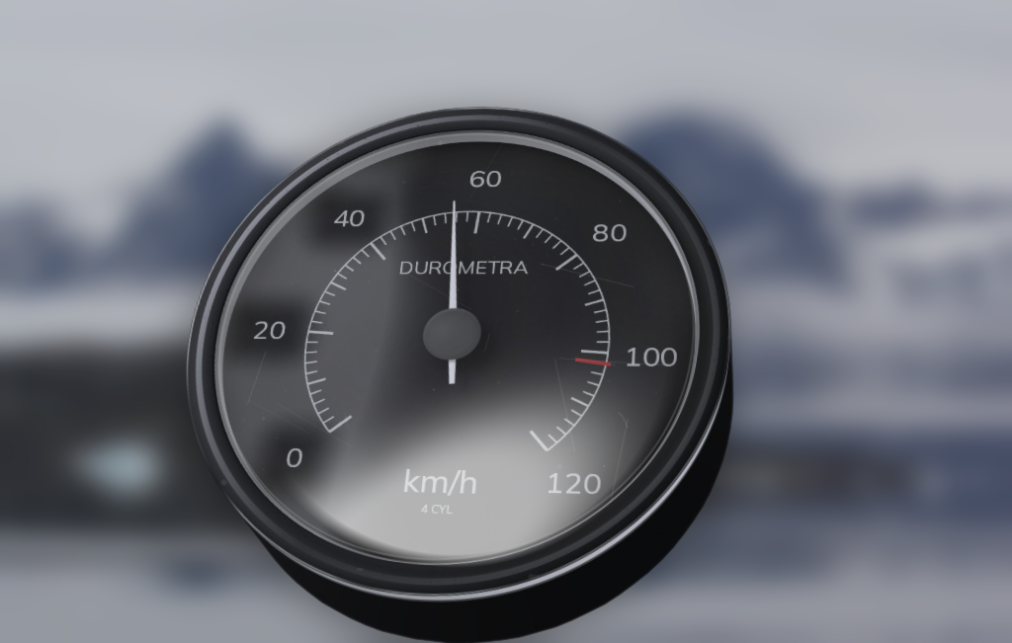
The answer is 56 km/h
